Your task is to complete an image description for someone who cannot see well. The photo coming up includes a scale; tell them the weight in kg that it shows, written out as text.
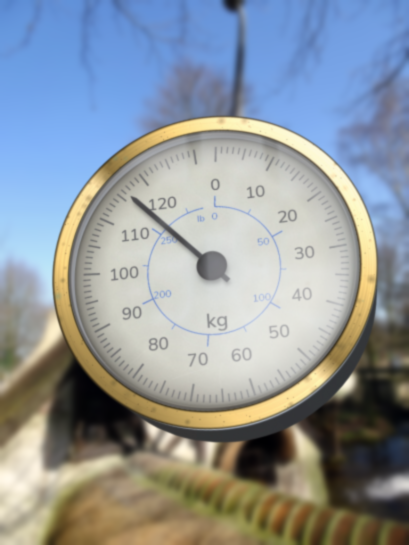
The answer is 116 kg
